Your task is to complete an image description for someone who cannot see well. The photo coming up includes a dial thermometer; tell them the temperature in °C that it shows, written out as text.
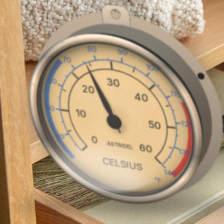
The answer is 25 °C
